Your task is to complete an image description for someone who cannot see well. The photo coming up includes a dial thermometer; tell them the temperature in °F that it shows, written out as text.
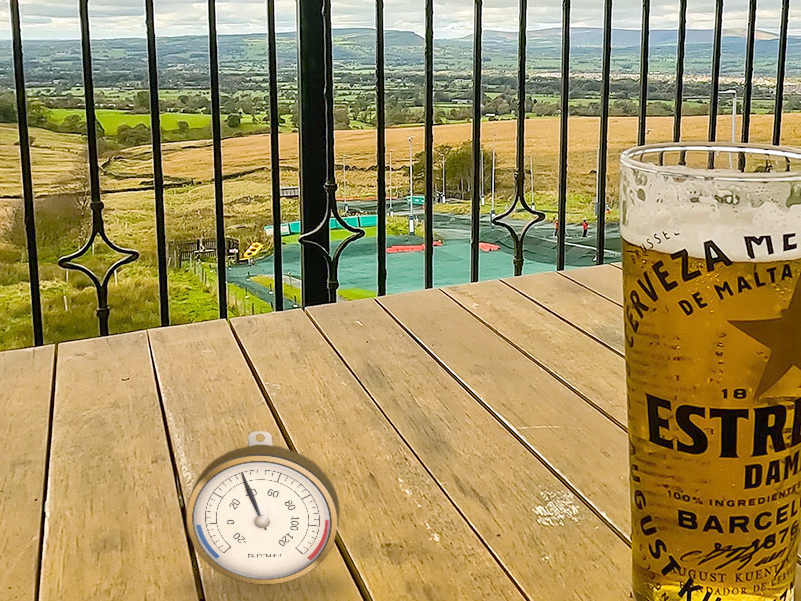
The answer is 40 °F
